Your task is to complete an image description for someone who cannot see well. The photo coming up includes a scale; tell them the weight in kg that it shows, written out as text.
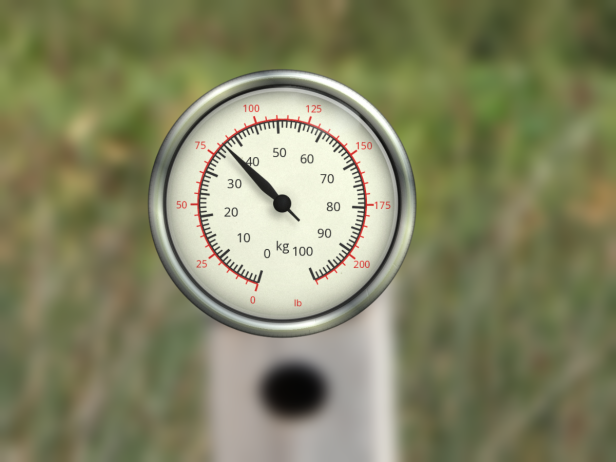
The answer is 37 kg
